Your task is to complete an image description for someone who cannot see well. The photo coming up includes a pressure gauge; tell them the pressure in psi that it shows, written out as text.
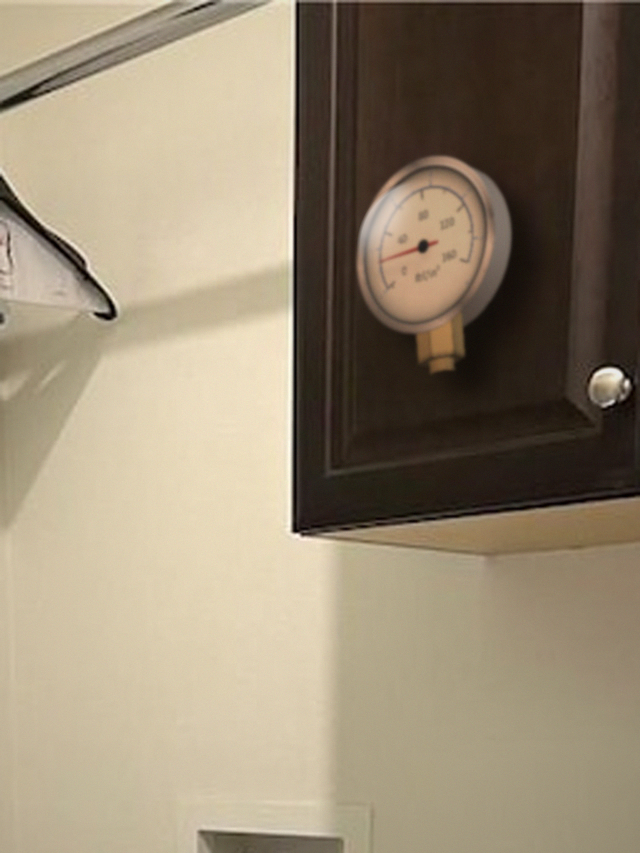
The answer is 20 psi
